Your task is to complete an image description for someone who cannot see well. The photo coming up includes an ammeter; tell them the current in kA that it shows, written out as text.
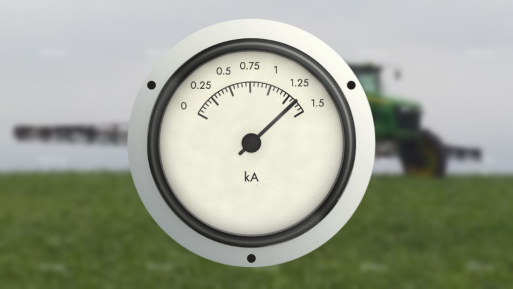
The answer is 1.35 kA
